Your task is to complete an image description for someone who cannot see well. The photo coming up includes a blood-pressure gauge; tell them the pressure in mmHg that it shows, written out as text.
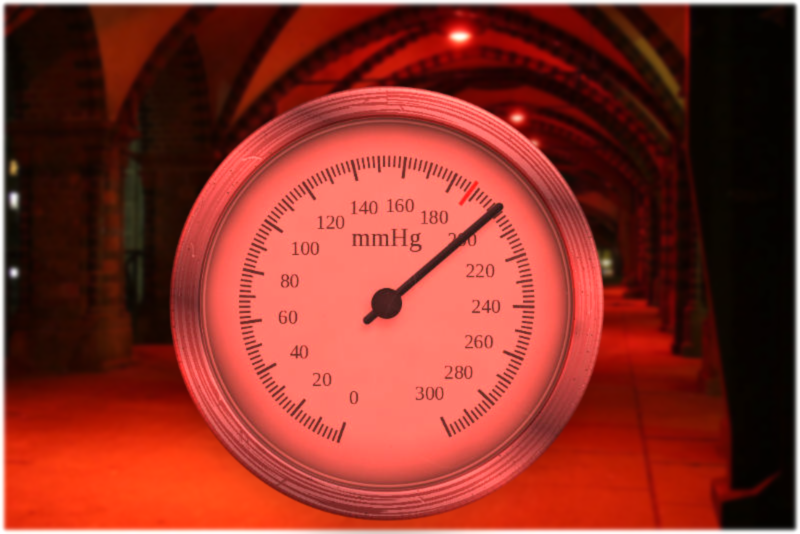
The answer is 200 mmHg
